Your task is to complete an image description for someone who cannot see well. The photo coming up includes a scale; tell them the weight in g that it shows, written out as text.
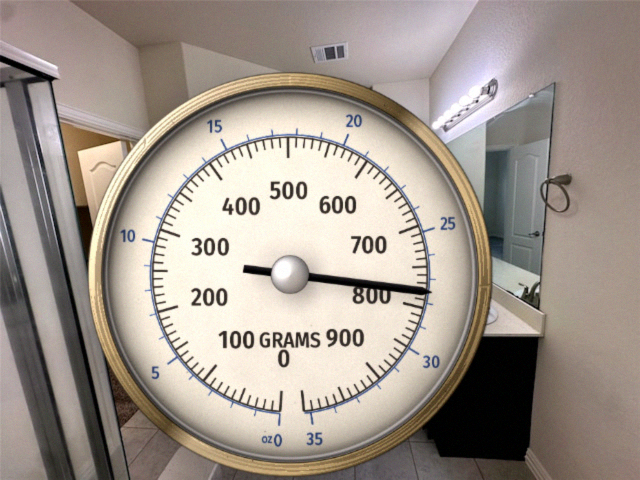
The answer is 780 g
